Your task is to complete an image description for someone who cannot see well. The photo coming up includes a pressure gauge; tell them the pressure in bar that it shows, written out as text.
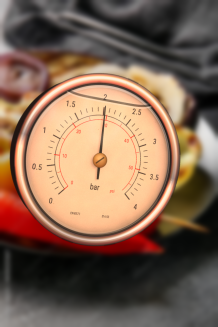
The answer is 2 bar
